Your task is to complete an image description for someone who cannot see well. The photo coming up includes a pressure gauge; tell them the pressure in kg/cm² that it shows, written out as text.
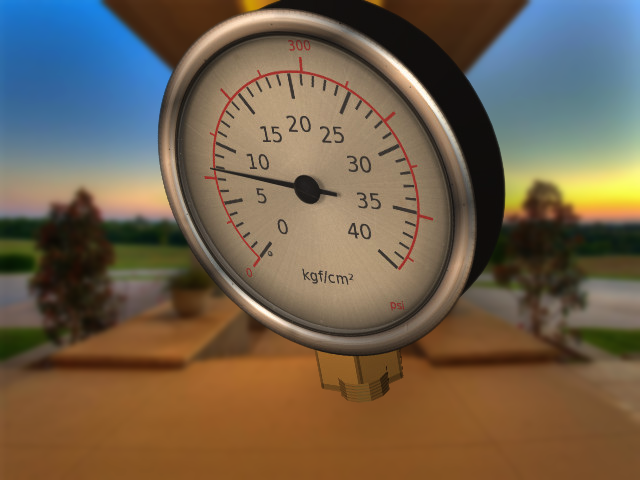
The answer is 8 kg/cm²
